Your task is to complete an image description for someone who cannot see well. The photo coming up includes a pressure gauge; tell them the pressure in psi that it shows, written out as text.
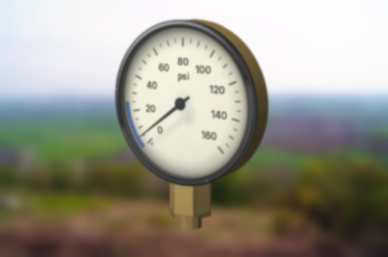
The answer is 5 psi
